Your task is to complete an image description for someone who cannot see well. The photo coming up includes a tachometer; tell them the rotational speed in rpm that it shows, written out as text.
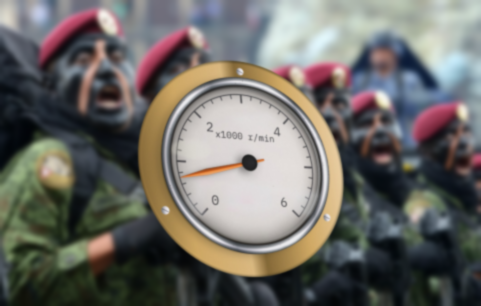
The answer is 700 rpm
